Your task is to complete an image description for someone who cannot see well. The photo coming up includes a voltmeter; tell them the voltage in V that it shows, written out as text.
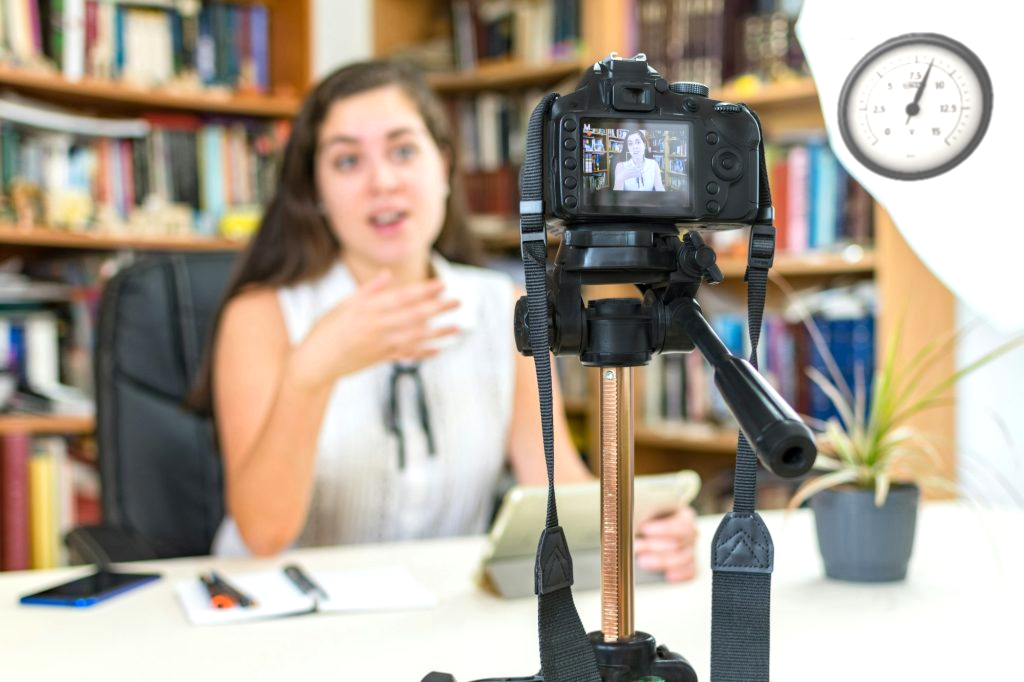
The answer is 8.5 V
